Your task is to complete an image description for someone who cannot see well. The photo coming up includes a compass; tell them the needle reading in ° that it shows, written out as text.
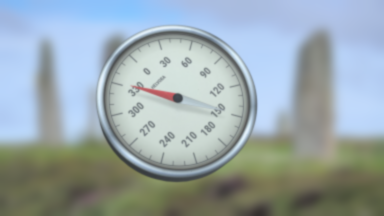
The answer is 330 °
